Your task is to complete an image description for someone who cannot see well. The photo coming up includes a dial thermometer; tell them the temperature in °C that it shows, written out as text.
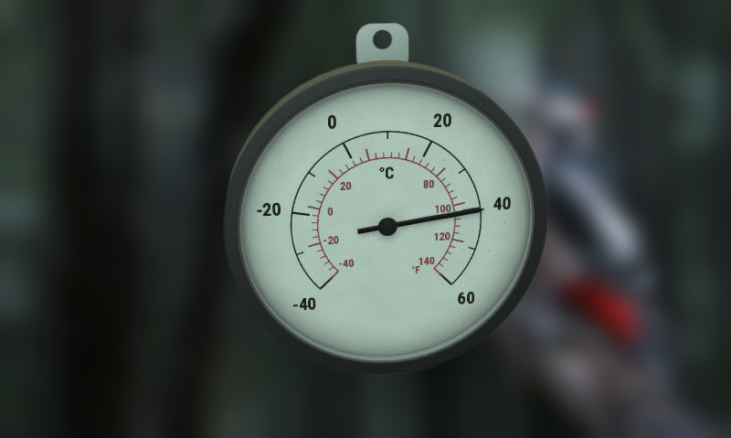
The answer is 40 °C
